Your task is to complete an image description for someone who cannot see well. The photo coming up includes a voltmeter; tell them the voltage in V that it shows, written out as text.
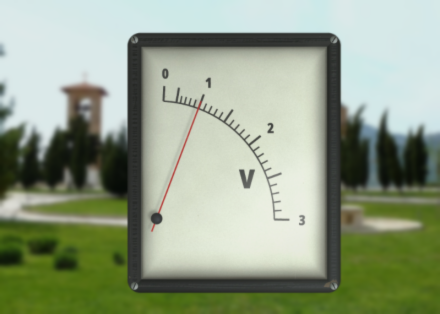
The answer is 1 V
